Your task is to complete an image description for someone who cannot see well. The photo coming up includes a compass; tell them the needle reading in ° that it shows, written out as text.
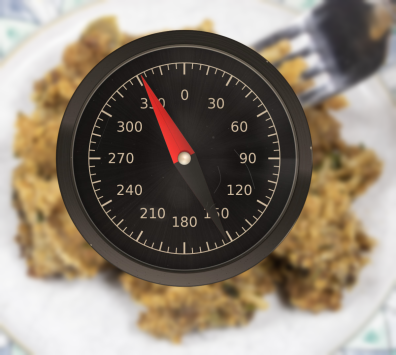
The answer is 332.5 °
